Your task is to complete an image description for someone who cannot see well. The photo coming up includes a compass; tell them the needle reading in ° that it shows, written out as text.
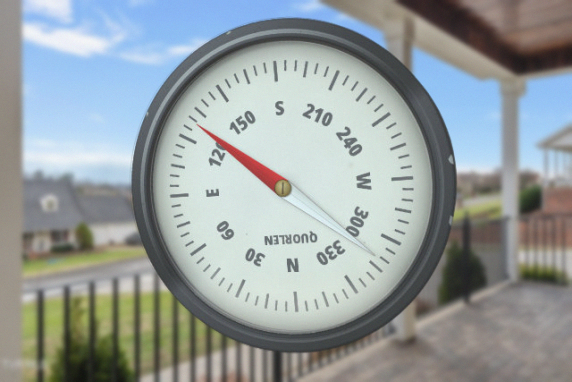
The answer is 130 °
